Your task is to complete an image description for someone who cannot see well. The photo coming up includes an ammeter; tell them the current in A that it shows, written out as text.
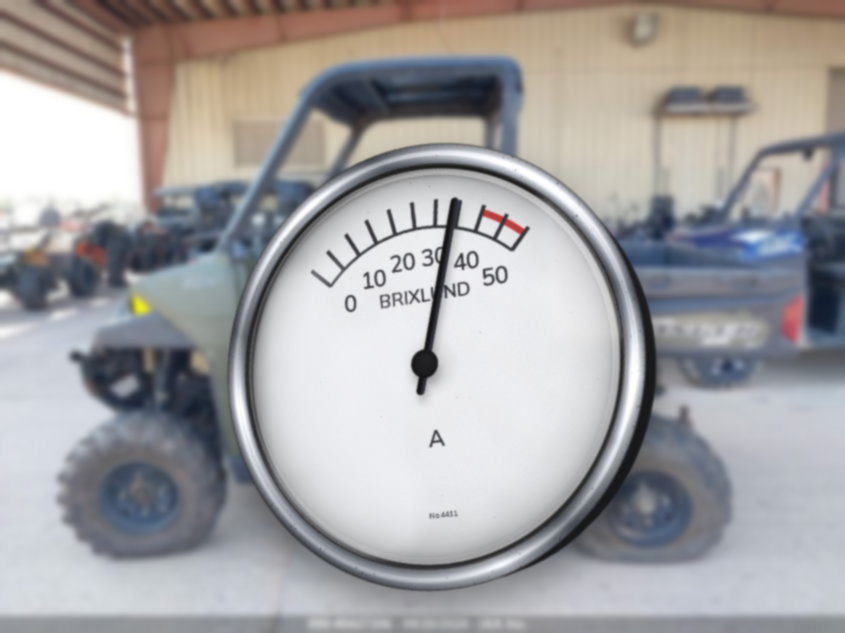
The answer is 35 A
